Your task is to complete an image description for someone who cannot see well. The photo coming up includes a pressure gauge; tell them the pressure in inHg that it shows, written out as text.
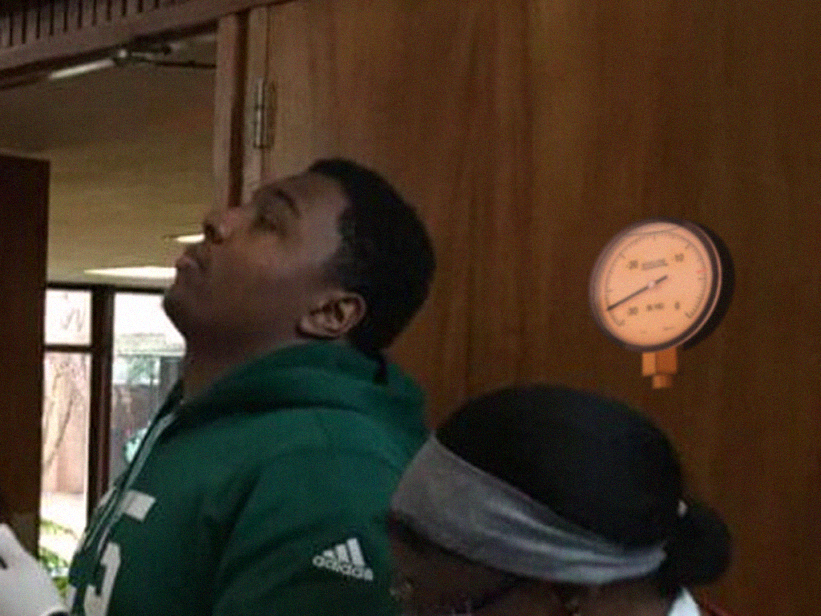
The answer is -27.5 inHg
